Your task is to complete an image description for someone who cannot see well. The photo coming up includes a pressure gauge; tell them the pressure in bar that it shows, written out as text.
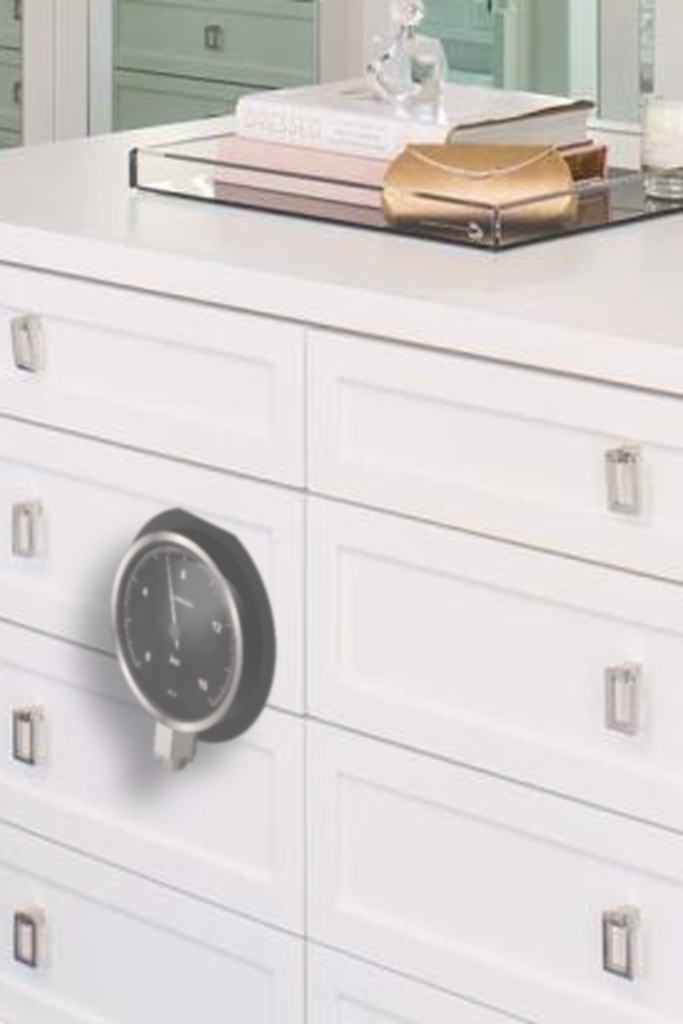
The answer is 7 bar
